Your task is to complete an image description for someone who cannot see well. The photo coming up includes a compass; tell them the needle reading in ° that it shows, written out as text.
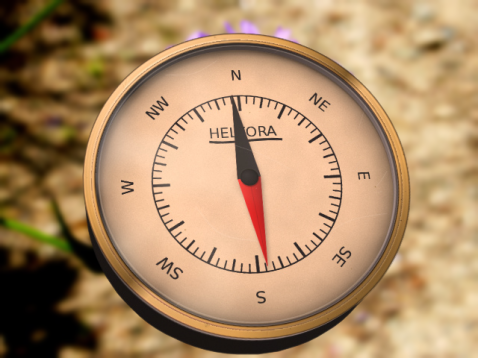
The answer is 175 °
